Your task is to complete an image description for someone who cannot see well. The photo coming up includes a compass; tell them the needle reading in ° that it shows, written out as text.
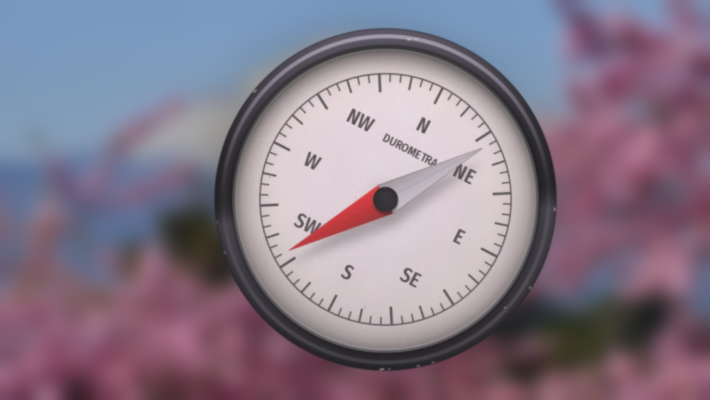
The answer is 215 °
